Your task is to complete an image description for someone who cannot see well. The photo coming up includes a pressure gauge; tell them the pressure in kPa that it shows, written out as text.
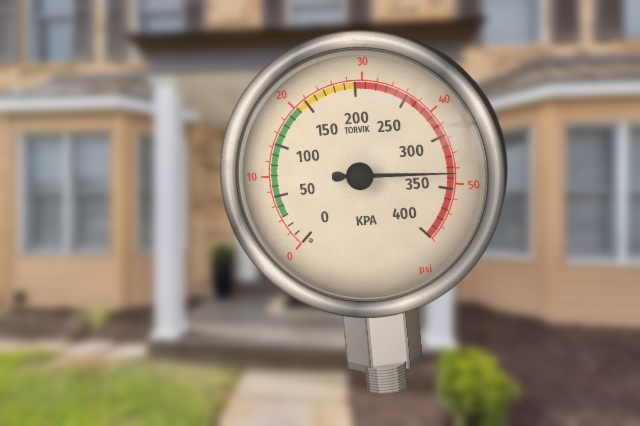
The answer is 335 kPa
